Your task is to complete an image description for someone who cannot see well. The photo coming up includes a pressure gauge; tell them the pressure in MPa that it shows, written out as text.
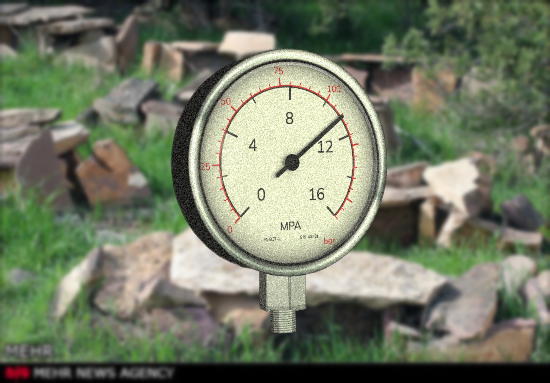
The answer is 11 MPa
